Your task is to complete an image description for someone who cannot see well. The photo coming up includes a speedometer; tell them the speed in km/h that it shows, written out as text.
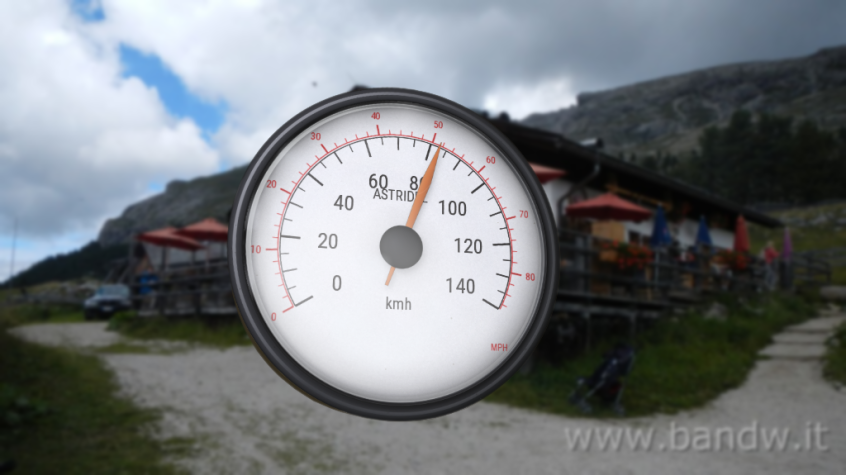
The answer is 82.5 km/h
